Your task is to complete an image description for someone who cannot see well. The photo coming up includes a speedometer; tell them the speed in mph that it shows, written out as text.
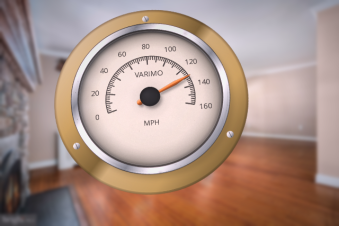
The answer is 130 mph
